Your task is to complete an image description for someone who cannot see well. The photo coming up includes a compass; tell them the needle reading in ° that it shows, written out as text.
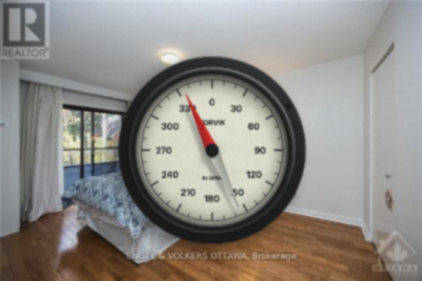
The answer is 335 °
